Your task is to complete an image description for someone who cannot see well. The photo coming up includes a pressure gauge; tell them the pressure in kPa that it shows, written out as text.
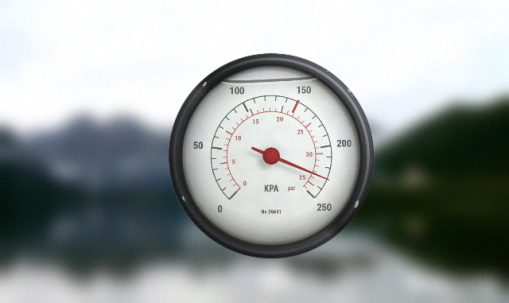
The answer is 230 kPa
